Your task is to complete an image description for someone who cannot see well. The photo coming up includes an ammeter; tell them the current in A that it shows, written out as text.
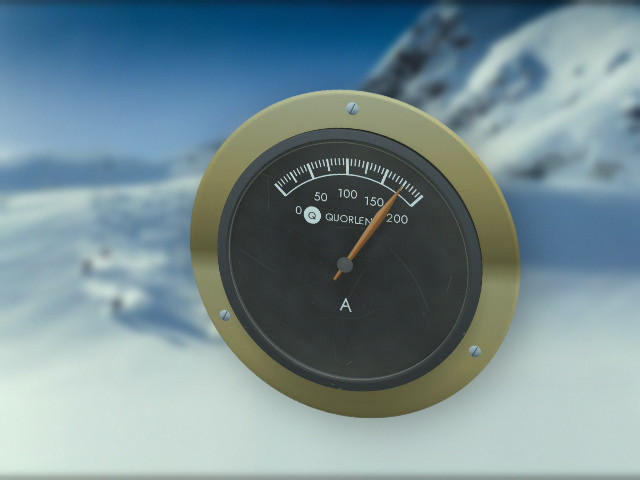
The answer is 175 A
